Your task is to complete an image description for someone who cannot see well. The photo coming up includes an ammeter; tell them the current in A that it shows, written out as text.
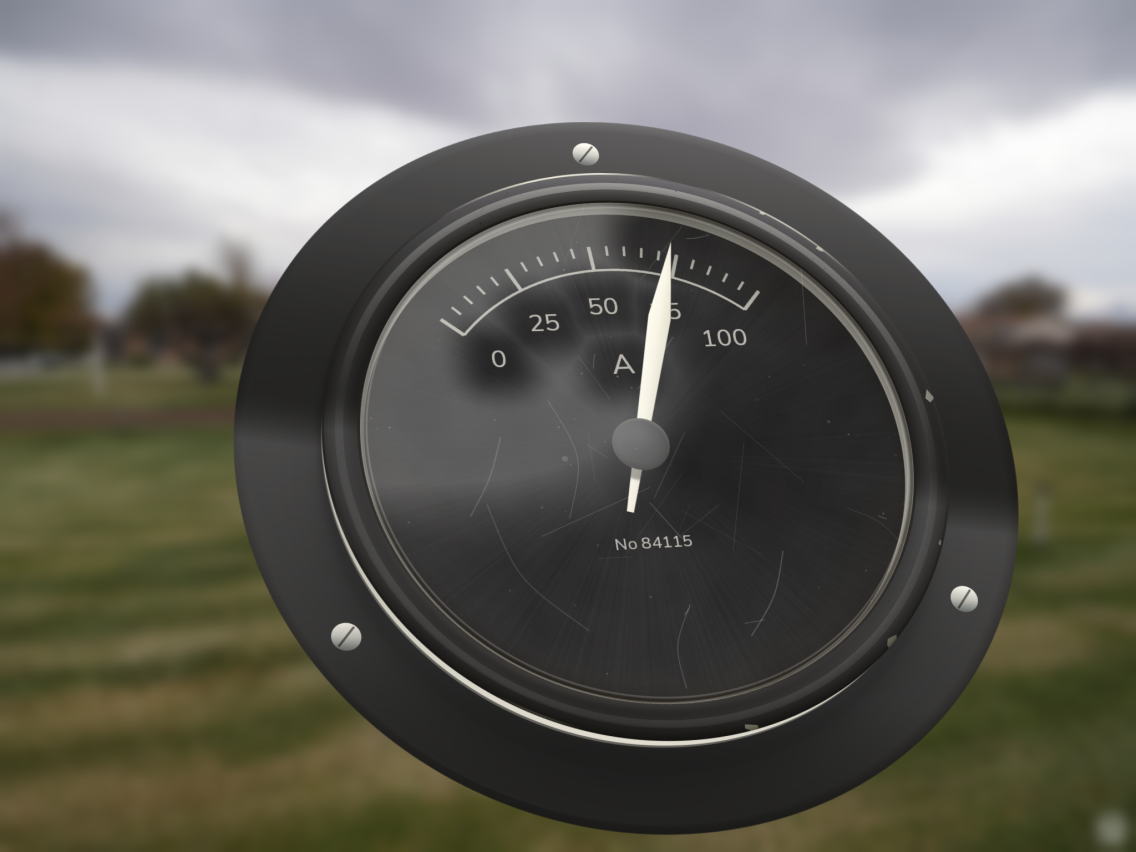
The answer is 72.5 A
